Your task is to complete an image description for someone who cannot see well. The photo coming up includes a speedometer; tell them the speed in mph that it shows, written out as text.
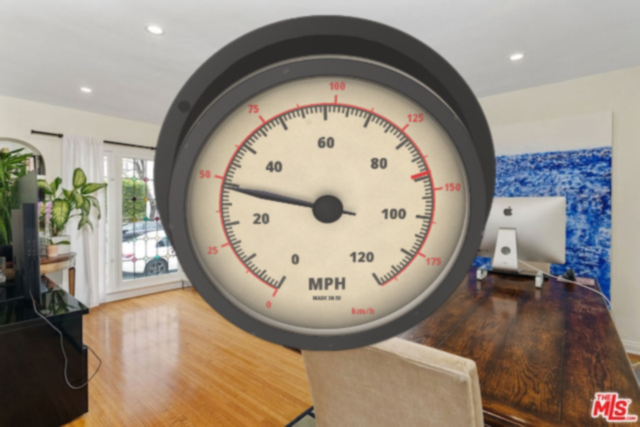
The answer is 30 mph
